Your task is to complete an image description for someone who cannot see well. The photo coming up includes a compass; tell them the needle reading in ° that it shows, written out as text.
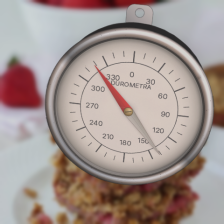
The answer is 320 °
